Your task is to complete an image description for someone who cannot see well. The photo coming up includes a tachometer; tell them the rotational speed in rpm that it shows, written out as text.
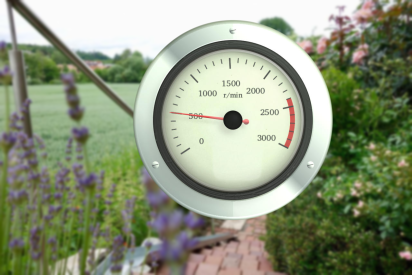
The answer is 500 rpm
